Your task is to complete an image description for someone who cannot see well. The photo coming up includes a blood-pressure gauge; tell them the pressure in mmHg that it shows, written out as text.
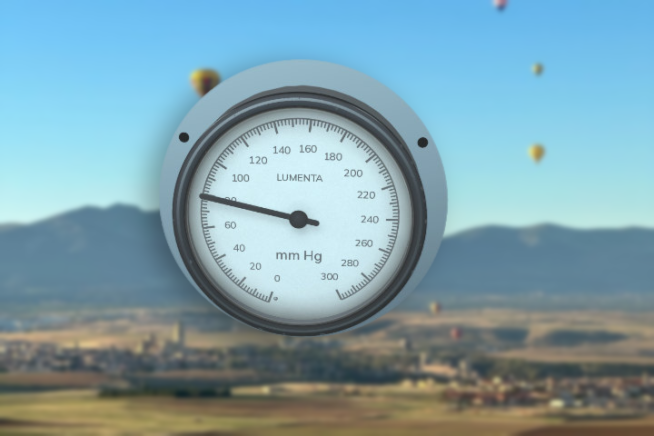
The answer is 80 mmHg
